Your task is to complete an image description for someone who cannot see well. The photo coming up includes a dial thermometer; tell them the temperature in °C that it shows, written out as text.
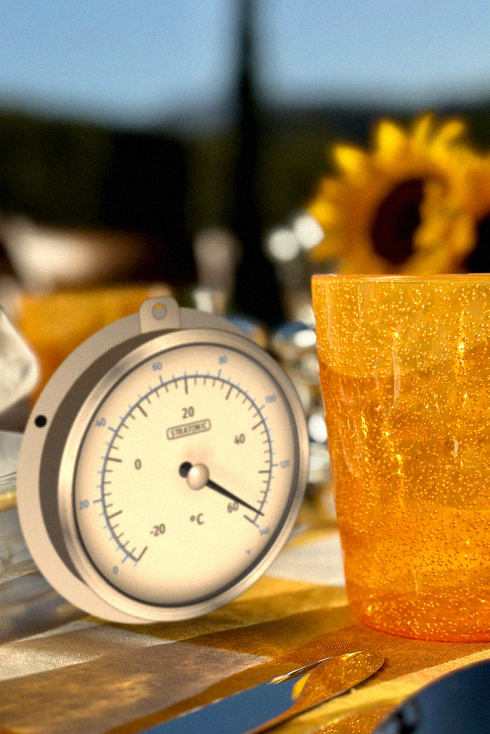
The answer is 58 °C
